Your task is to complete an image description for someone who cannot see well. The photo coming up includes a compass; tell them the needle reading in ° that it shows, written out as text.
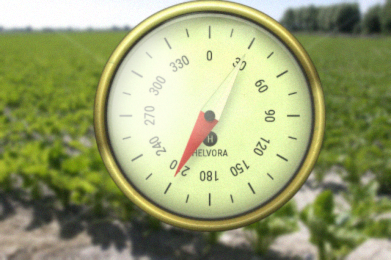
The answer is 210 °
